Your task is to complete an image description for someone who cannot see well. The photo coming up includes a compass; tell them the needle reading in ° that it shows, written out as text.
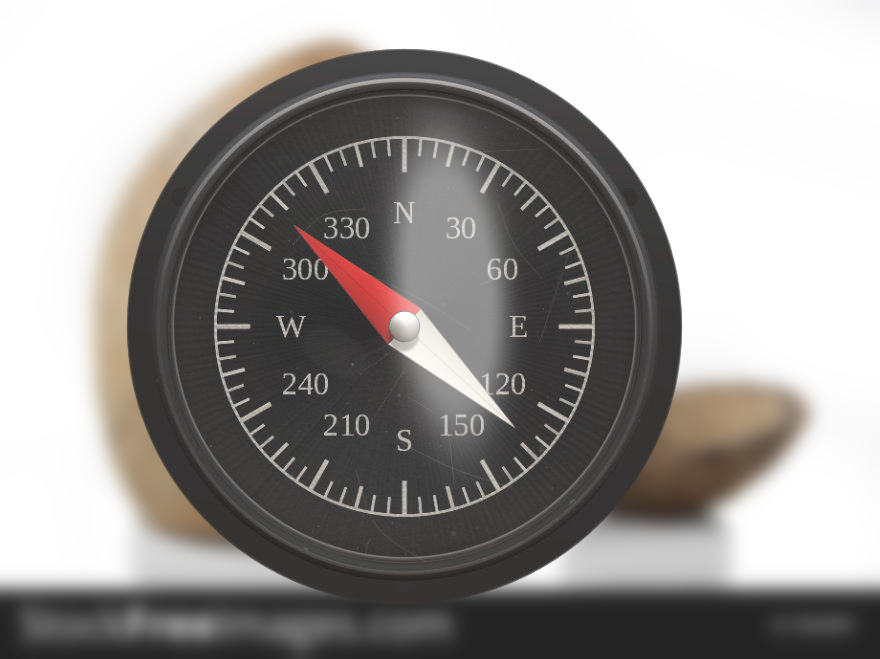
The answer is 312.5 °
